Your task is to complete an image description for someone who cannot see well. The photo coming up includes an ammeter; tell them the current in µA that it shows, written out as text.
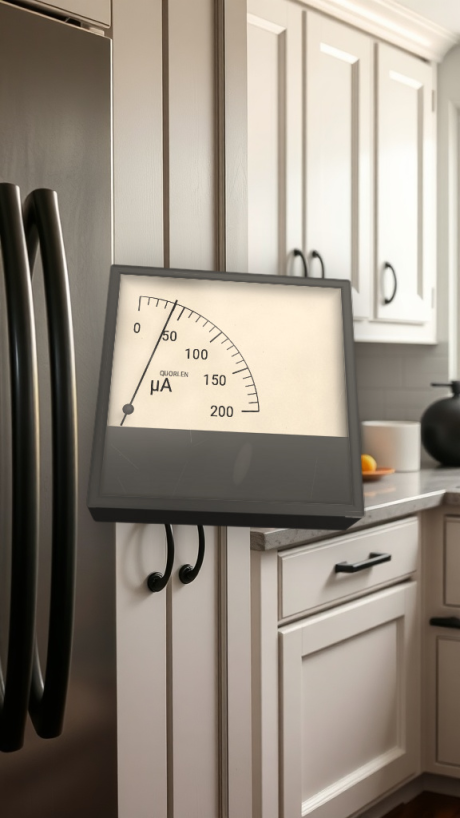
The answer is 40 µA
